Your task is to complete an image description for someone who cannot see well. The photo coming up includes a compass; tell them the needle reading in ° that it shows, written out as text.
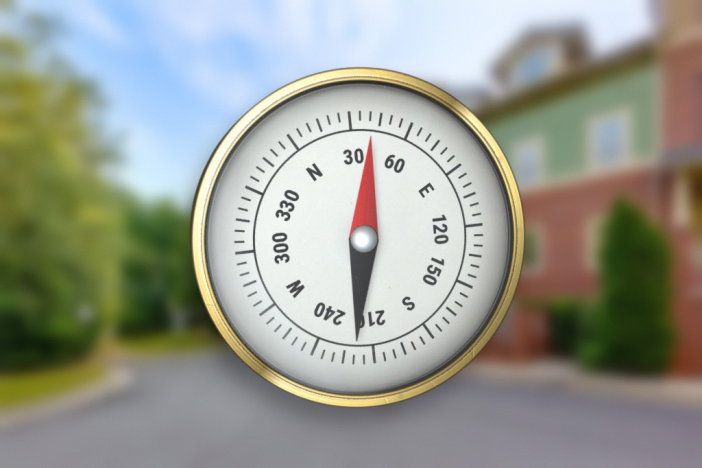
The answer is 40 °
